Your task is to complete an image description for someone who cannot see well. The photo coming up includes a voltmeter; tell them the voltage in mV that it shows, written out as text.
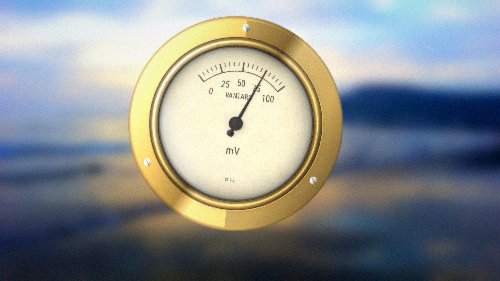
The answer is 75 mV
